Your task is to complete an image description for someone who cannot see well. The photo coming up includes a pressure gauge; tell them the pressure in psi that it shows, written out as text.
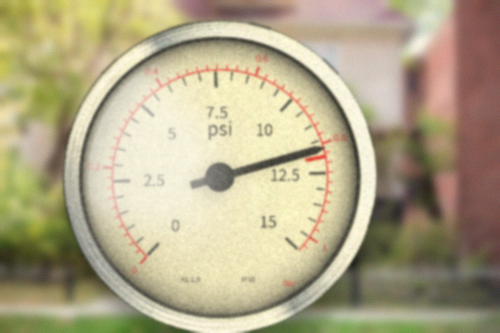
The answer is 11.75 psi
